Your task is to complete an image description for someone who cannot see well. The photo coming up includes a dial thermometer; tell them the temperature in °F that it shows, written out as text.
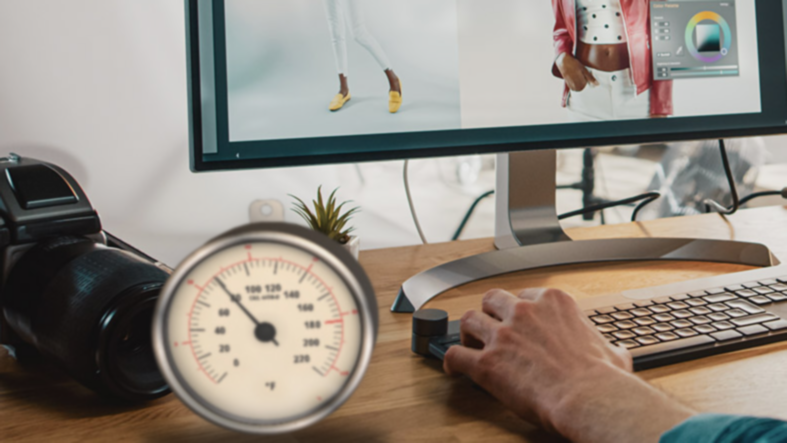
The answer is 80 °F
